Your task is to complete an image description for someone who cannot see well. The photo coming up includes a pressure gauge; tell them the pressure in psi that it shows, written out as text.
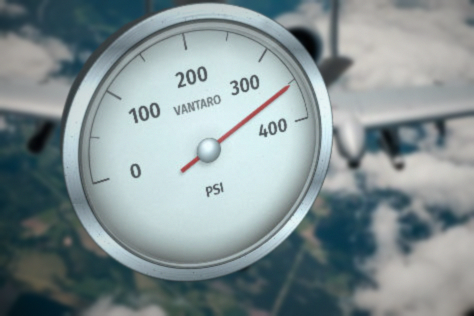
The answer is 350 psi
